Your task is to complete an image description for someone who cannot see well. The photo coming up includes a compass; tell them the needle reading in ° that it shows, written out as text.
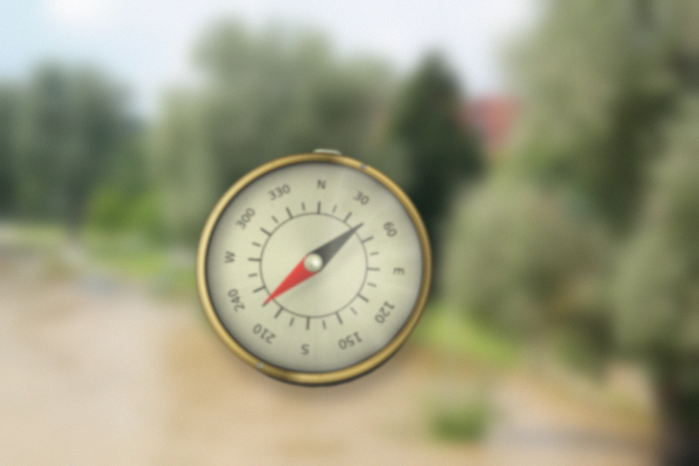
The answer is 225 °
